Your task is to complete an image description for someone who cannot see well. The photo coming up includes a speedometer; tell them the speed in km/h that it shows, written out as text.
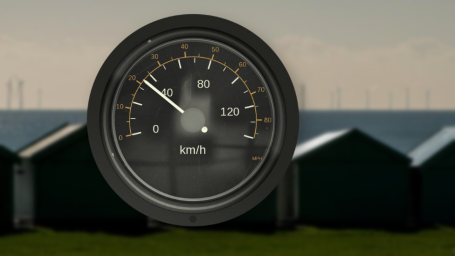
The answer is 35 km/h
